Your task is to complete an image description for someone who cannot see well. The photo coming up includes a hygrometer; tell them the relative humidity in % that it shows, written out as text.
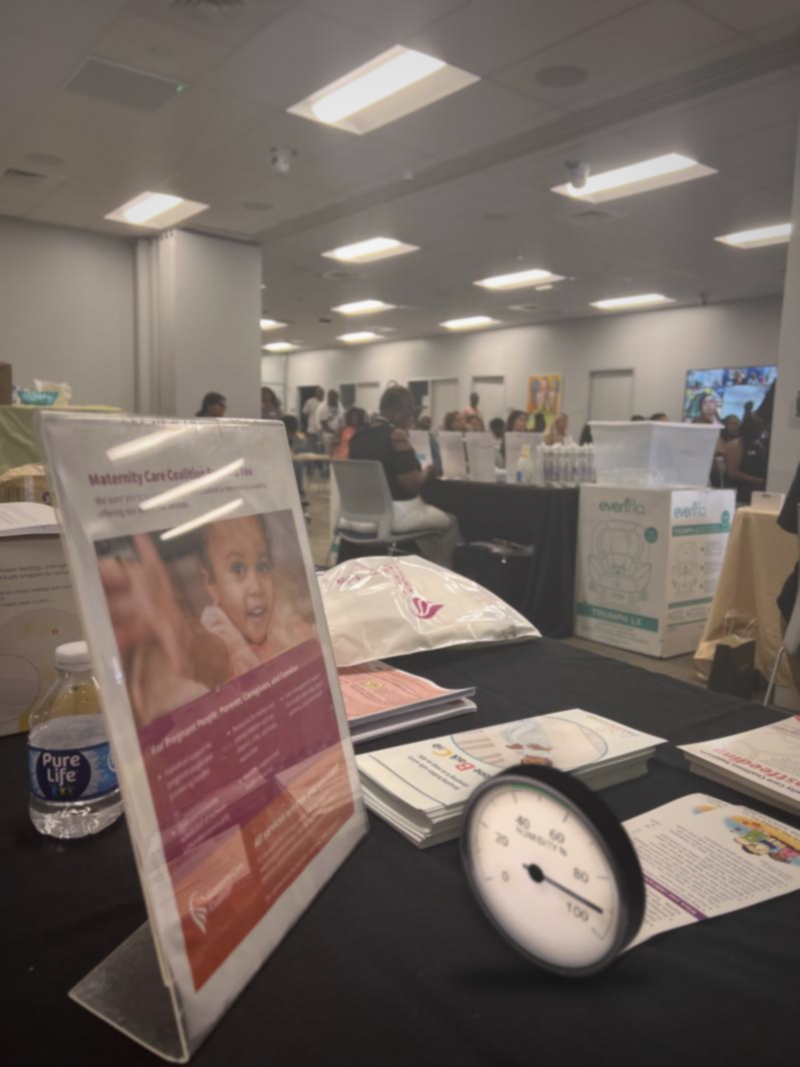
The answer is 90 %
